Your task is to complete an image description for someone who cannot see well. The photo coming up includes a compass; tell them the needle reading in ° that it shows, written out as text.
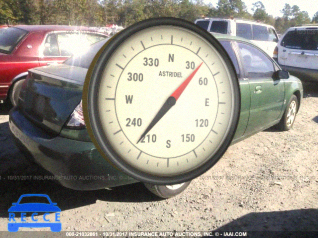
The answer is 40 °
